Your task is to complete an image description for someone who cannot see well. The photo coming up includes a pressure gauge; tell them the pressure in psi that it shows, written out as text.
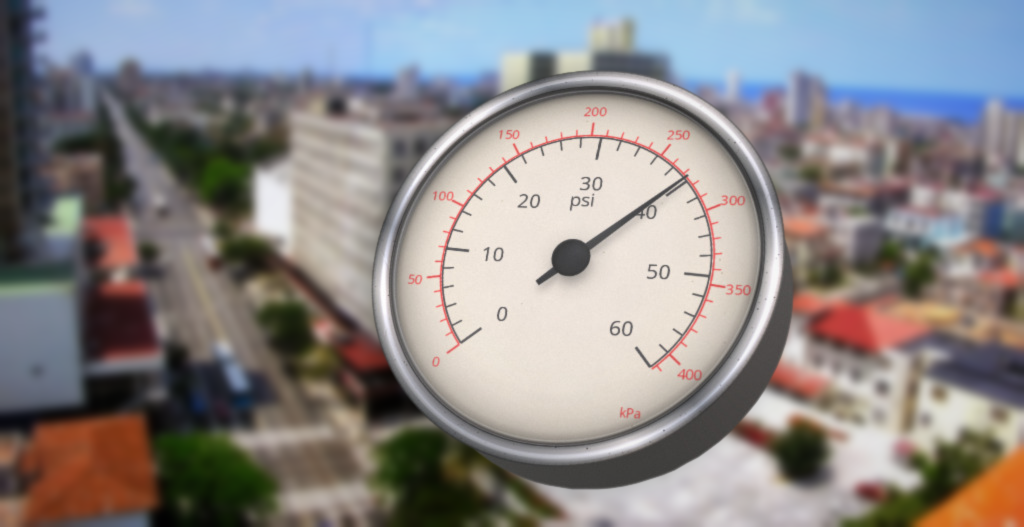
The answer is 40 psi
